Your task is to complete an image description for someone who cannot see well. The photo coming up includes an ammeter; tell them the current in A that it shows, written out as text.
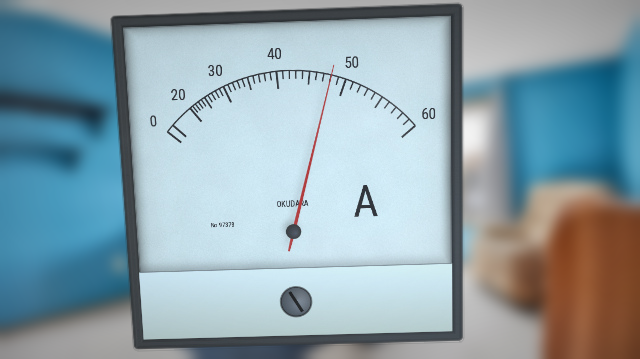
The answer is 48 A
